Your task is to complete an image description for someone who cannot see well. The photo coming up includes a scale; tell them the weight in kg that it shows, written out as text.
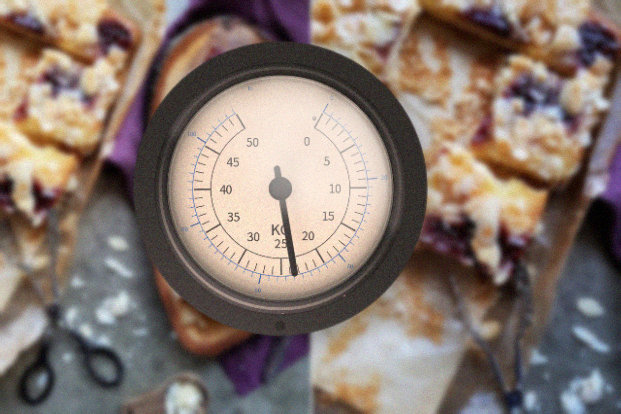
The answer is 23.5 kg
